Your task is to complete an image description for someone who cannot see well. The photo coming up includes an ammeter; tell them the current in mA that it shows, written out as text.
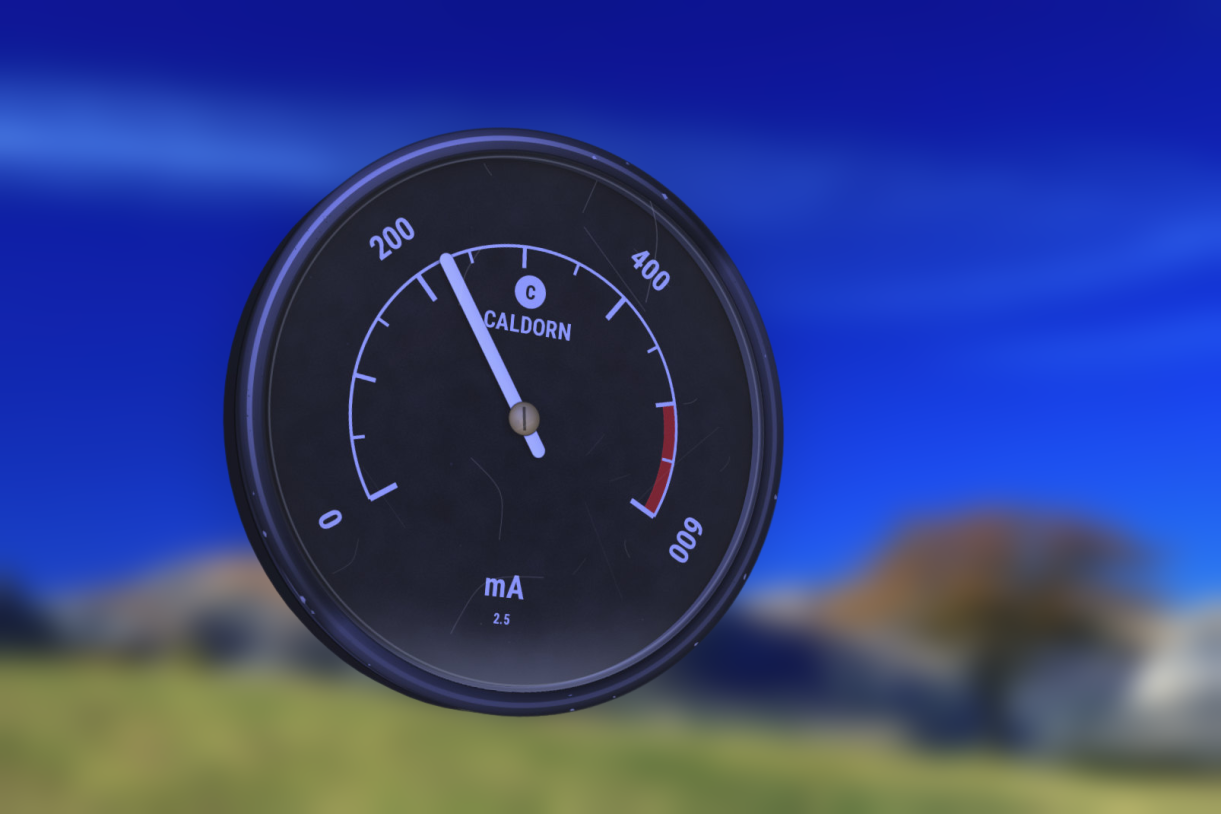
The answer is 225 mA
